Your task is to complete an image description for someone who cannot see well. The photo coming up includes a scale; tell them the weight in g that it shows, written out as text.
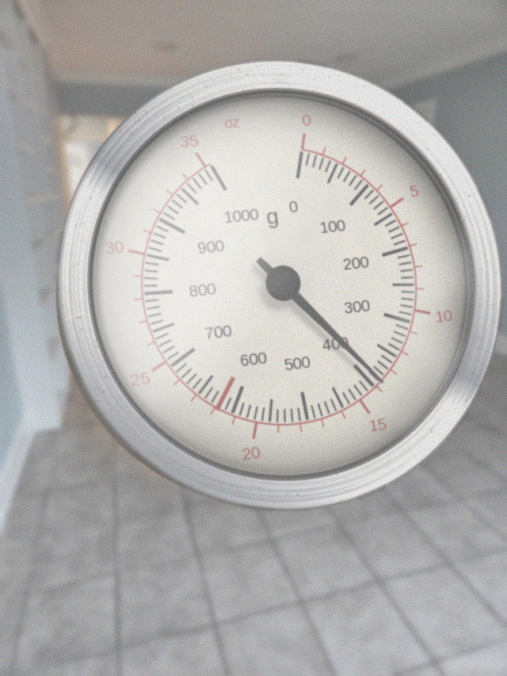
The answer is 390 g
